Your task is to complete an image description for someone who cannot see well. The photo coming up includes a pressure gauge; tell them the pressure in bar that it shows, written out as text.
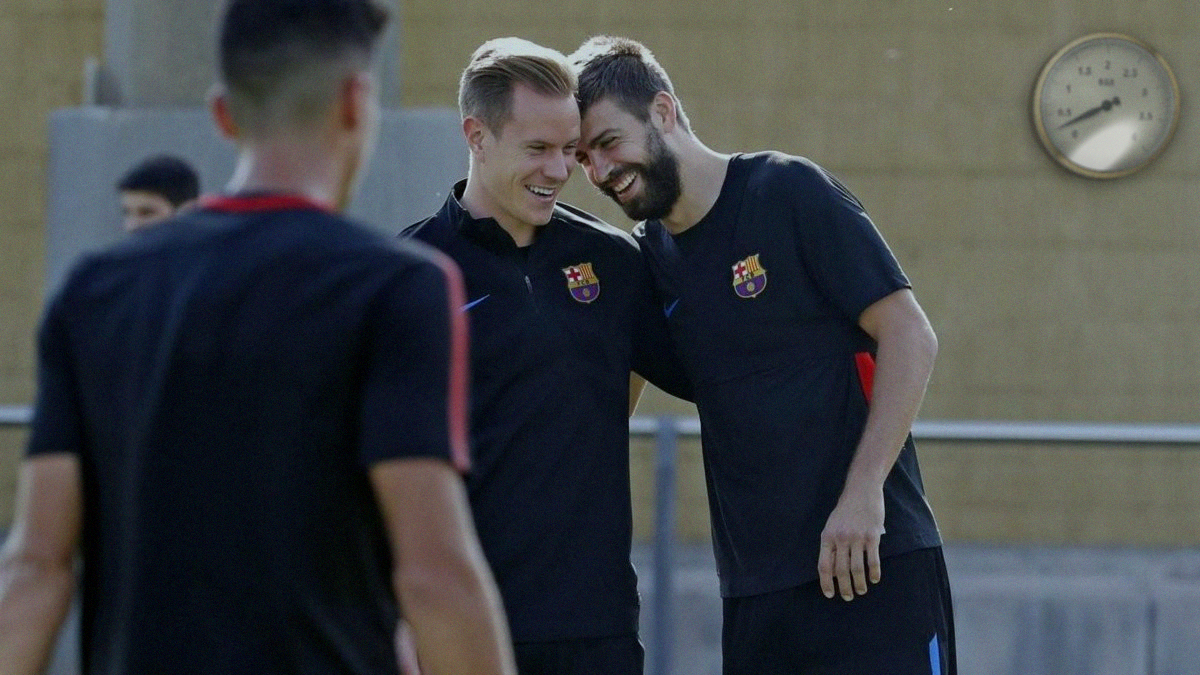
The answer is 0.25 bar
